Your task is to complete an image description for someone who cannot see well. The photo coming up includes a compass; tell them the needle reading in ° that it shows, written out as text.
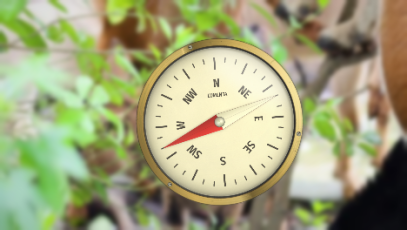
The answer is 250 °
